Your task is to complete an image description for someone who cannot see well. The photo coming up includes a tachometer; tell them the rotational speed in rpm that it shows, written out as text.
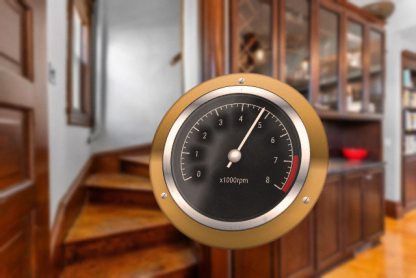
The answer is 4800 rpm
